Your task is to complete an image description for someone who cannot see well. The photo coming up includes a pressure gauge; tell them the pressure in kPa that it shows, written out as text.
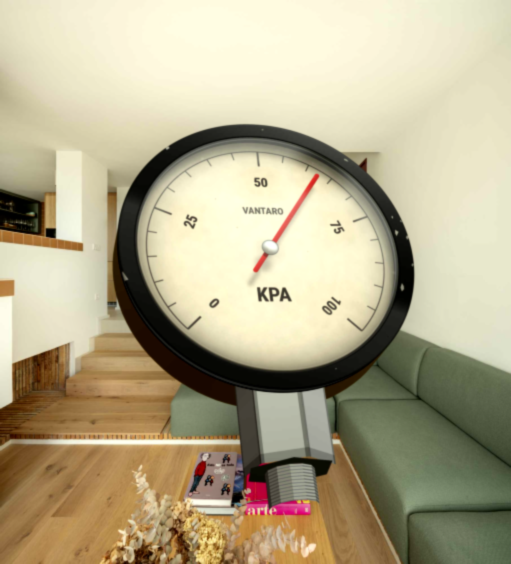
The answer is 62.5 kPa
